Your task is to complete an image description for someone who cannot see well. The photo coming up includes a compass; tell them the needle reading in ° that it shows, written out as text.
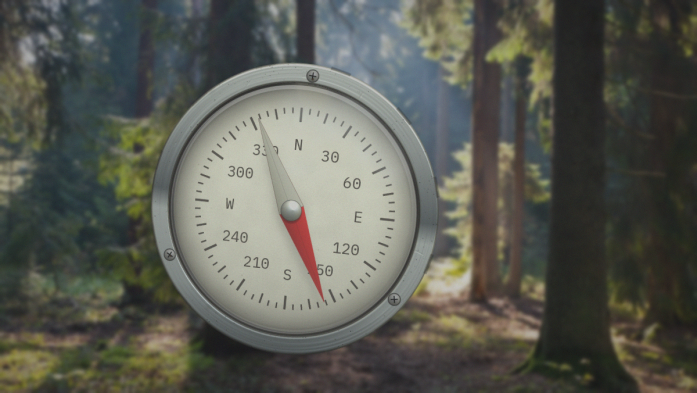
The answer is 155 °
